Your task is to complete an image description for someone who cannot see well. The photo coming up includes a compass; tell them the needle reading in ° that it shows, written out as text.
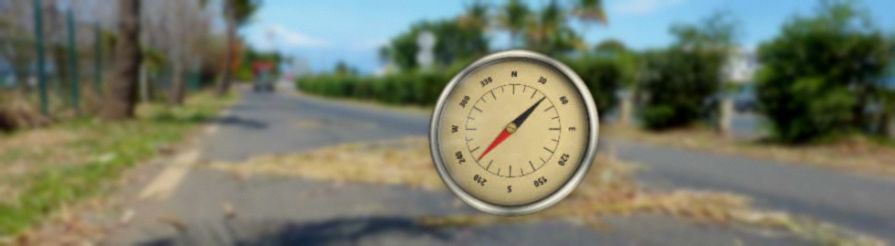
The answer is 225 °
